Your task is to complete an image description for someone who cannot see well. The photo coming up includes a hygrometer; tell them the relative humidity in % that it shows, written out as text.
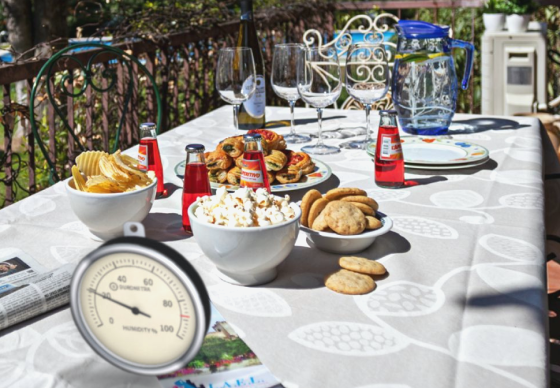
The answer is 20 %
